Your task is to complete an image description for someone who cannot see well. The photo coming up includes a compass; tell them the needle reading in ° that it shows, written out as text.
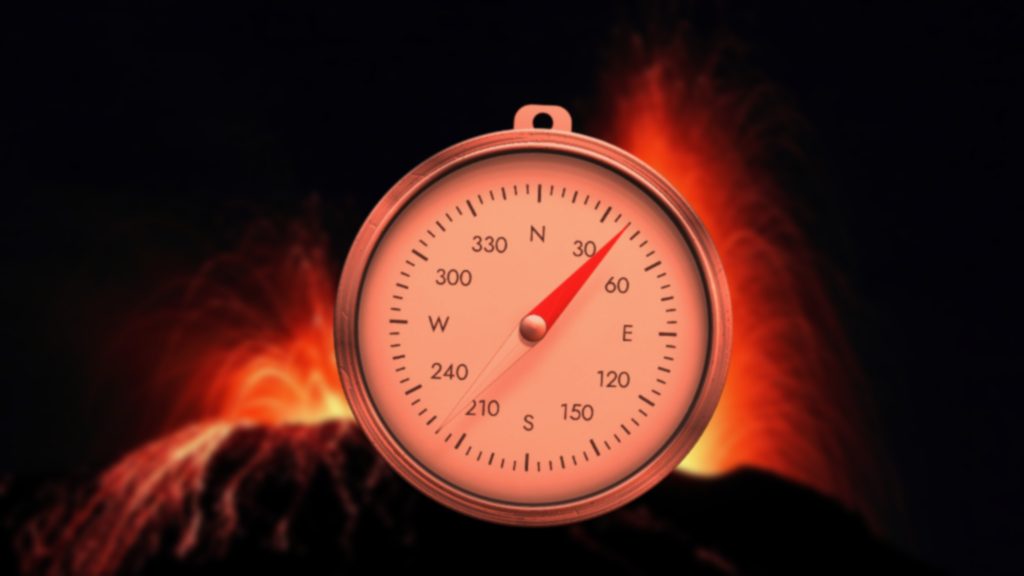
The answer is 40 °
